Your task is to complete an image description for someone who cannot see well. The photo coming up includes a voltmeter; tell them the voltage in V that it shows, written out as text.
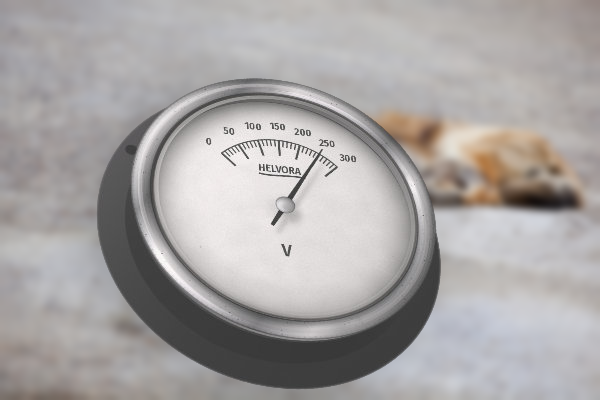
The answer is 250 V
